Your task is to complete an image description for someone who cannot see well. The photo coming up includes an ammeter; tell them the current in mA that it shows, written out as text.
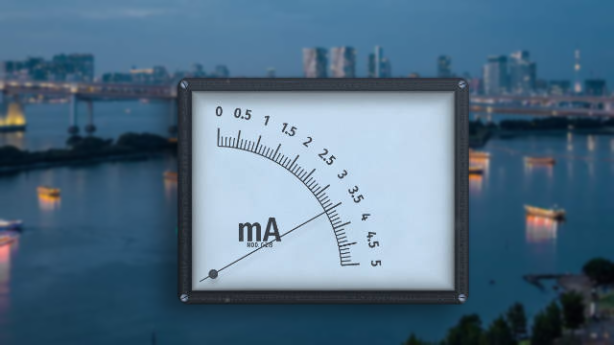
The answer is 3.5 mA
